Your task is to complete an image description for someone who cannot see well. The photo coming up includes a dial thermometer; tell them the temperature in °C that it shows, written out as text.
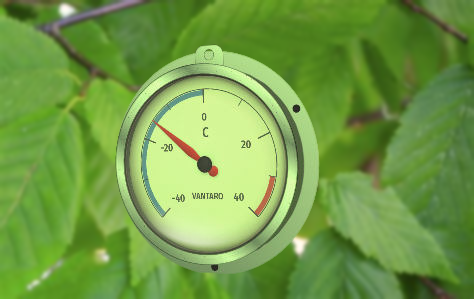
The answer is -15 °C
